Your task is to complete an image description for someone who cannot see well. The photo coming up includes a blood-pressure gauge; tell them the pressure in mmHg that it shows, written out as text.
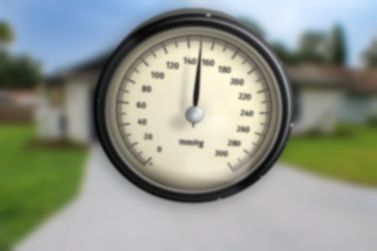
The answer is 150 mmHg
